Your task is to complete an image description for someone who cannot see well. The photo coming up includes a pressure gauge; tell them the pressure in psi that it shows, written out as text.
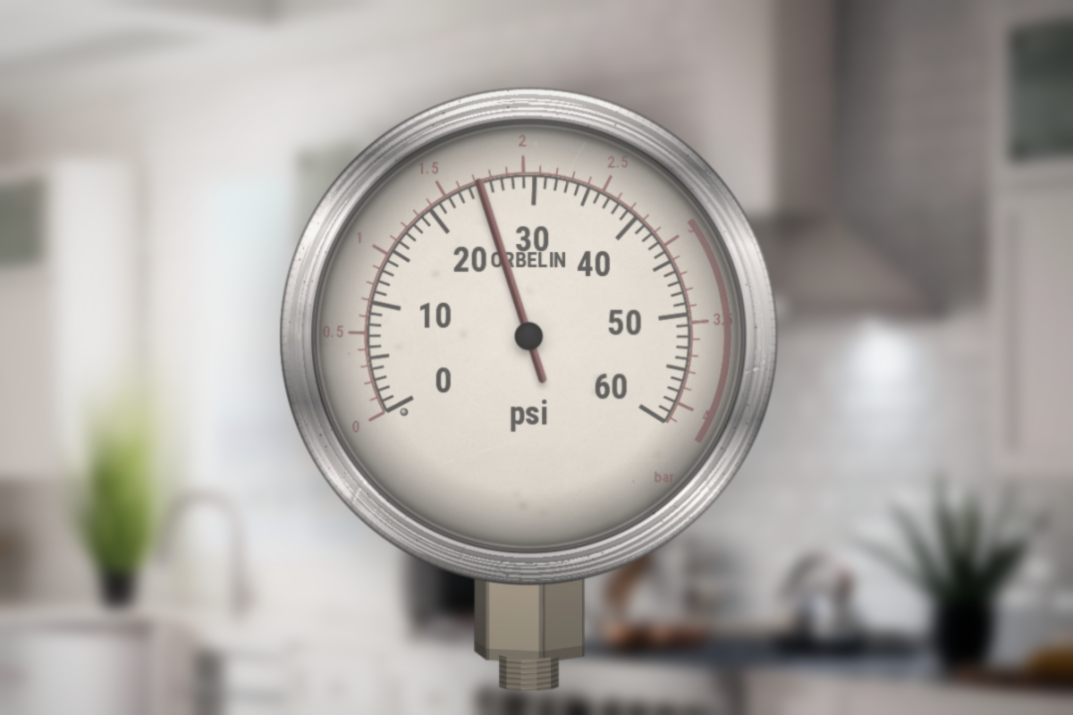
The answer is 25 psi
